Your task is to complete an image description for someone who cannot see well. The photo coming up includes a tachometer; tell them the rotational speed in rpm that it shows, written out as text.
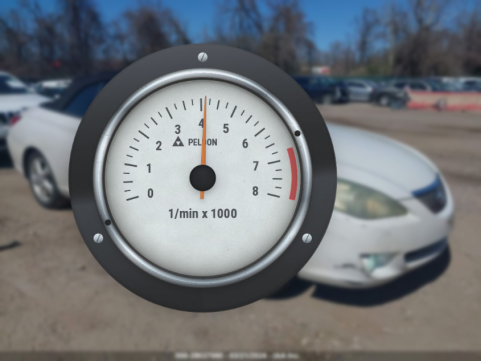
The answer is 4125 rpm
